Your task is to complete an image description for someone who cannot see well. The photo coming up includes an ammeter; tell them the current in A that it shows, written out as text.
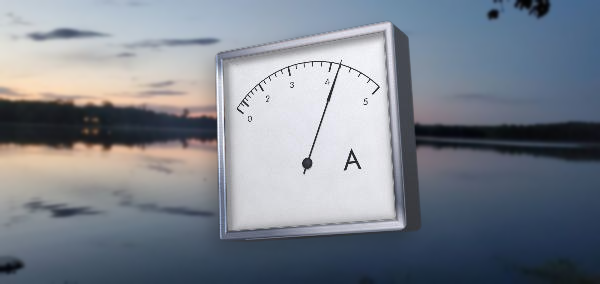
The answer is 4.2 A
